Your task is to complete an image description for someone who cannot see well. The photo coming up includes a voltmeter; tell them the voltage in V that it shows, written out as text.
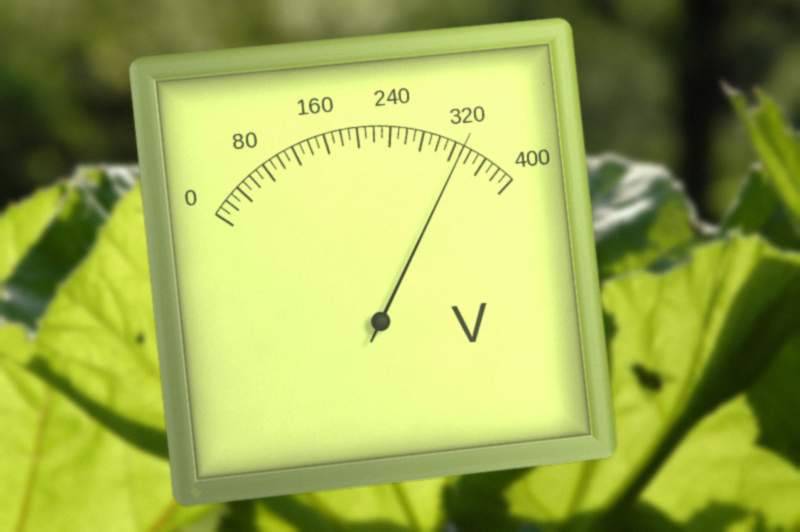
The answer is 330 V
